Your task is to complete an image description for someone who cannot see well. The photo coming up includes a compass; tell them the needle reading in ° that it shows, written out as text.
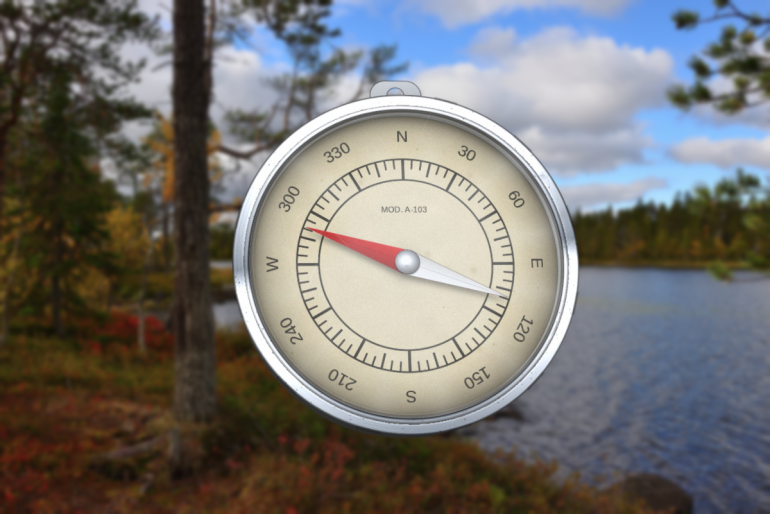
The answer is 290 °
